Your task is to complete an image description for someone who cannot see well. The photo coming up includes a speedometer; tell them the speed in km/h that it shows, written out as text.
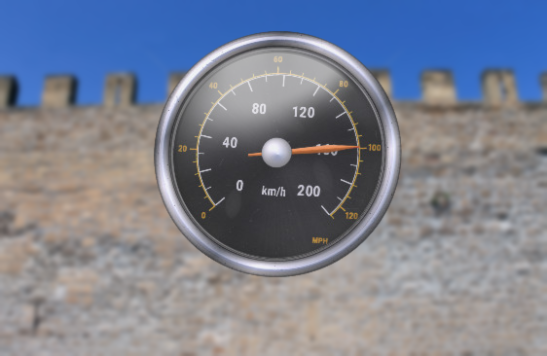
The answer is 160 km/h
